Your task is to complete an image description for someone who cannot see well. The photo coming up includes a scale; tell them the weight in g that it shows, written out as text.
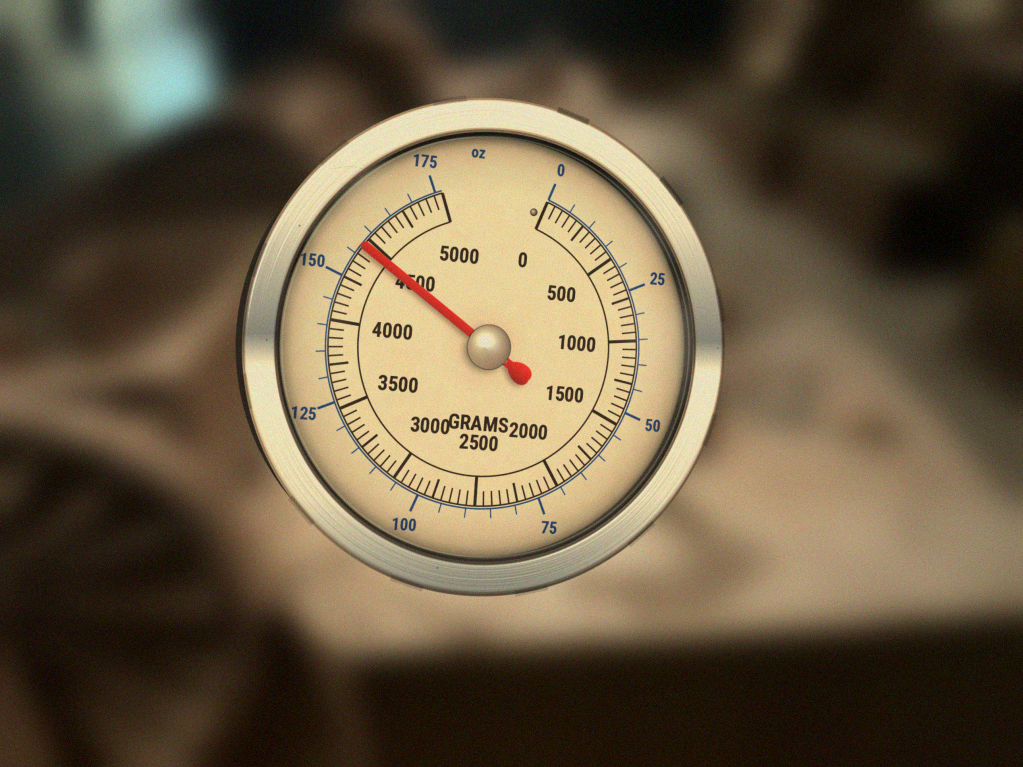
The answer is 4450 g
